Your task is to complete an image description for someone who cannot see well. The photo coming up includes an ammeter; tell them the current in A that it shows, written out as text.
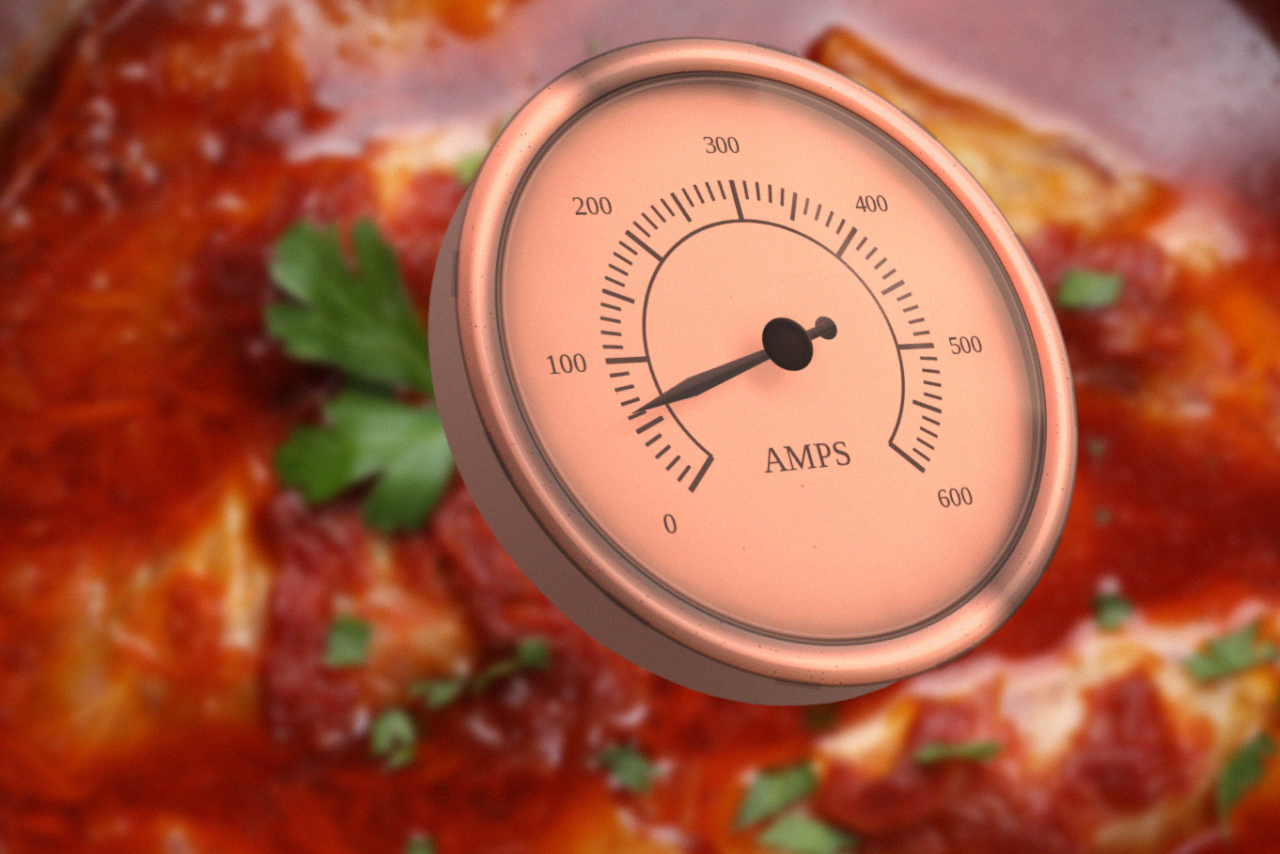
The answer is 60 A
